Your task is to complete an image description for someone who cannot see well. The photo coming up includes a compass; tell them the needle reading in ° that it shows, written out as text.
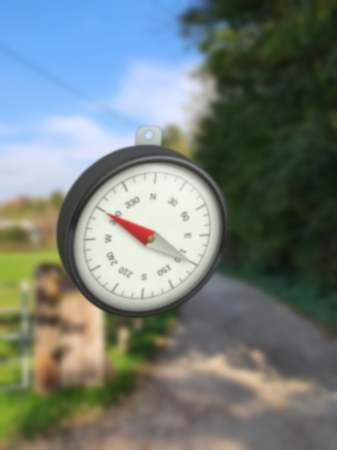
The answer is 300 °
